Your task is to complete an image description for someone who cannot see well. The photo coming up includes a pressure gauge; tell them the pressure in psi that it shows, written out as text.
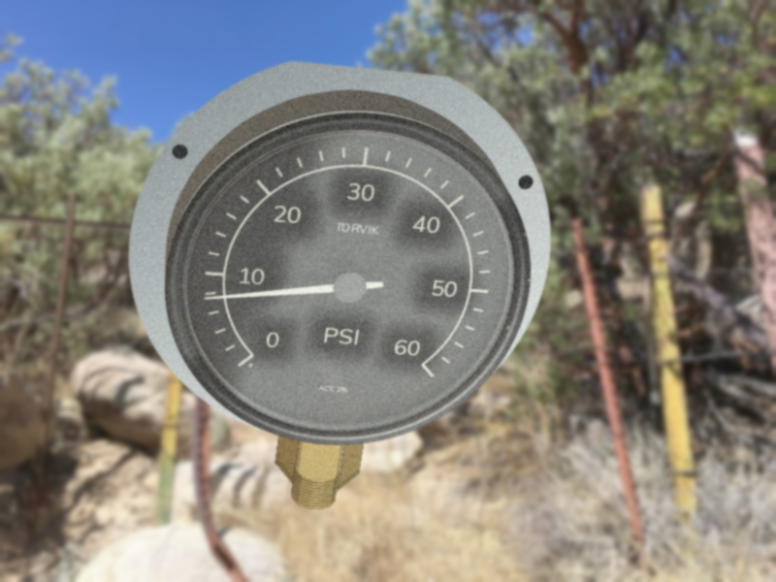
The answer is 8 psi
